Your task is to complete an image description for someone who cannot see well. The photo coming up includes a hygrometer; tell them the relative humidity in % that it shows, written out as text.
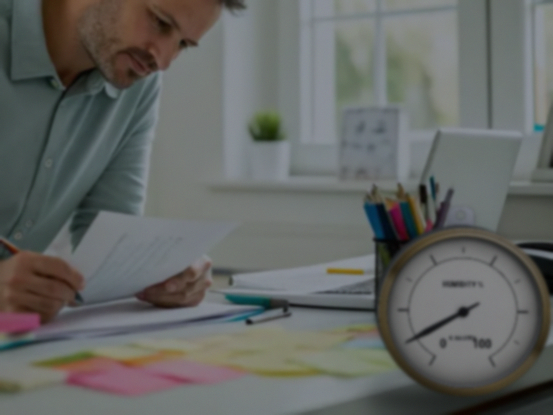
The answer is 10 %
